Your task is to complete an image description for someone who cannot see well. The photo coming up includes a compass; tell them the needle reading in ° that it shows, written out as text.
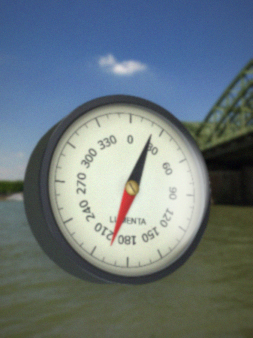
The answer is 200 °
